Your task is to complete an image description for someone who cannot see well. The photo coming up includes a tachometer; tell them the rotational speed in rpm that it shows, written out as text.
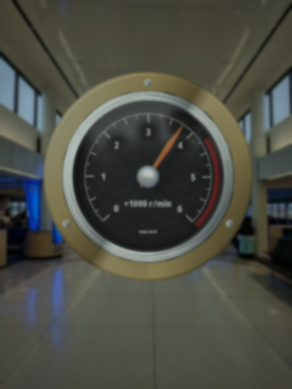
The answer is 3750 rpm
